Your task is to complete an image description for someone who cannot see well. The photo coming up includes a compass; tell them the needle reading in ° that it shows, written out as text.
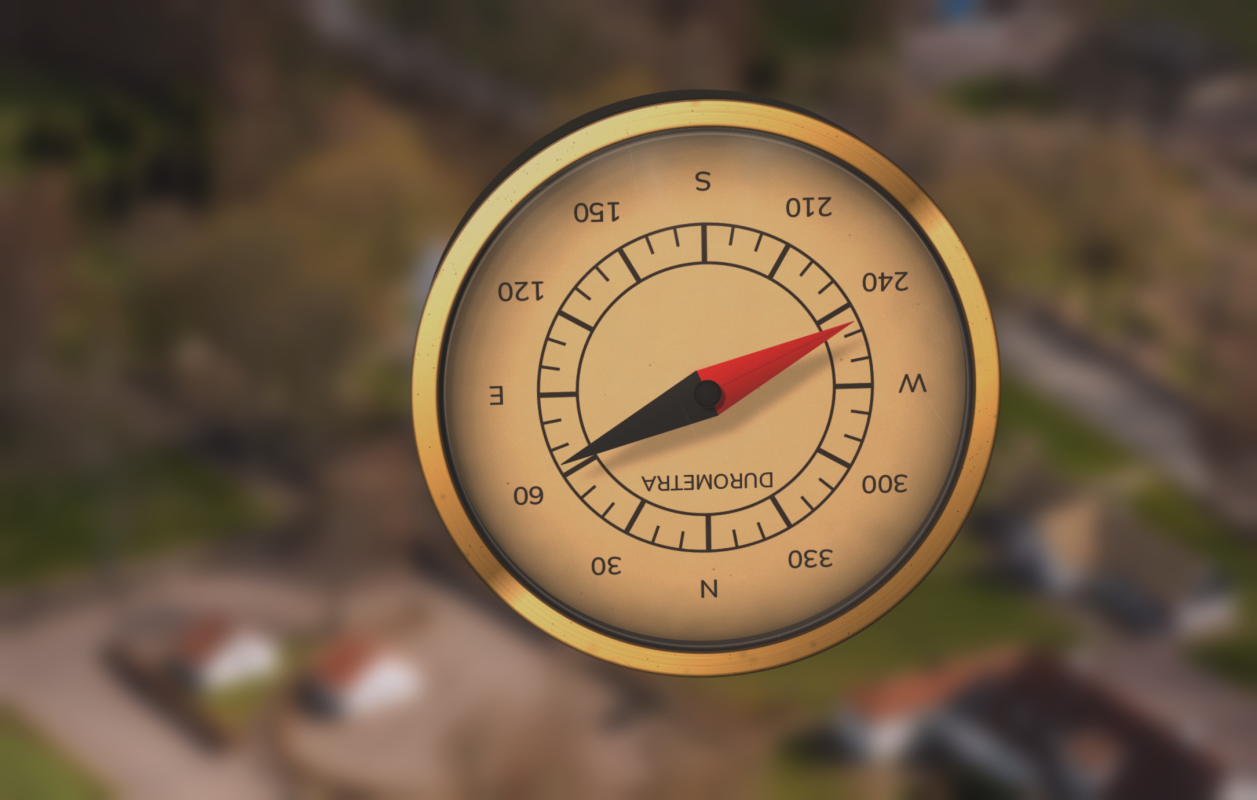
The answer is 245 °
